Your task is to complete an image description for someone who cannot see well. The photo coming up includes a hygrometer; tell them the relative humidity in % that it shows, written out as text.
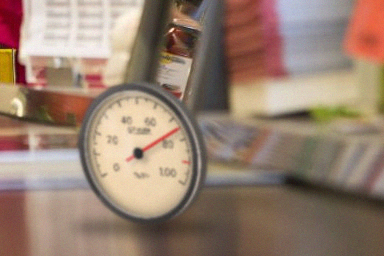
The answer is 75 %
